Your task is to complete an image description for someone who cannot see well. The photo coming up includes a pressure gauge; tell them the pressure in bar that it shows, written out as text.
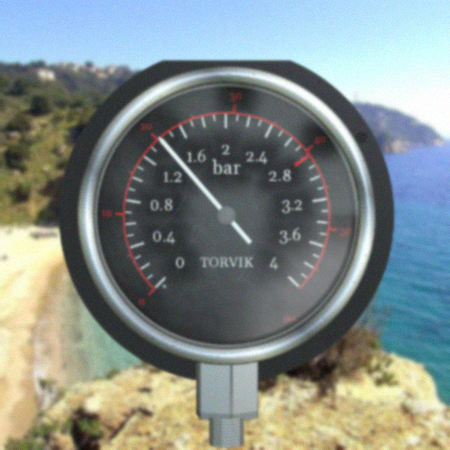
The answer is 1.4 bar
